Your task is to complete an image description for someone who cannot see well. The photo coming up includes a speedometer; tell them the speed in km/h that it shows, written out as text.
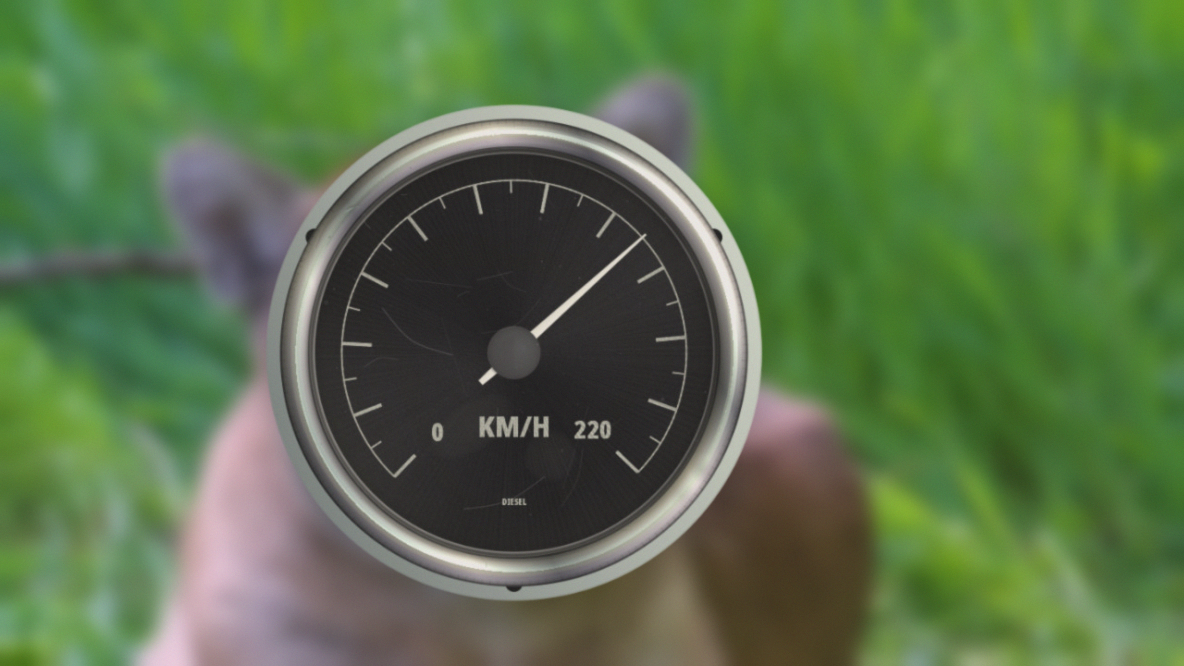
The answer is 150 km/h
